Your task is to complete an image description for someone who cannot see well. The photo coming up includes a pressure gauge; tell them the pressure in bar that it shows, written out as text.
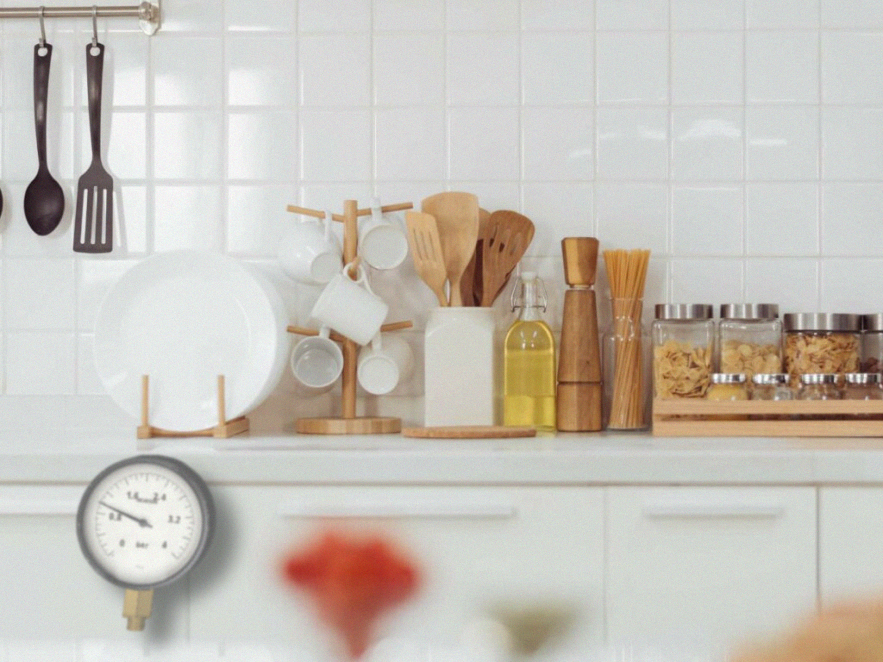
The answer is 1 bar
